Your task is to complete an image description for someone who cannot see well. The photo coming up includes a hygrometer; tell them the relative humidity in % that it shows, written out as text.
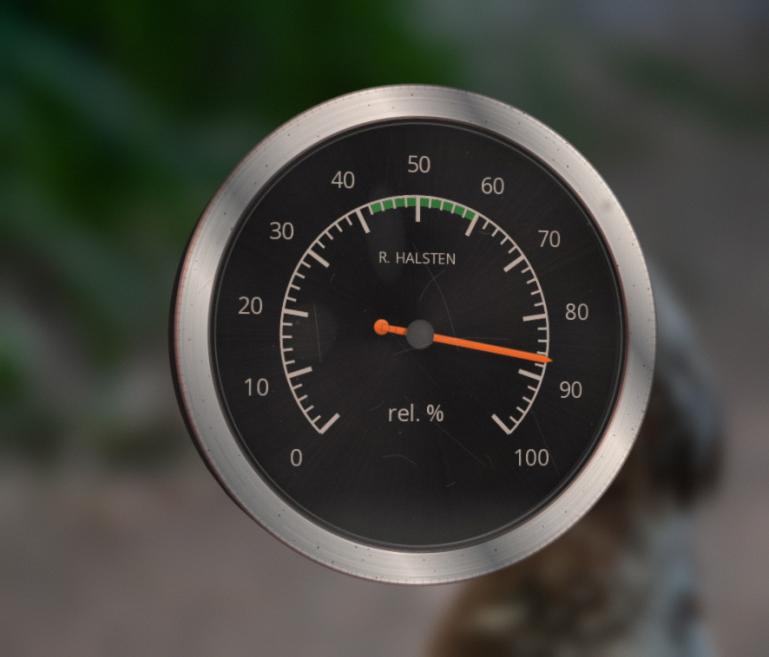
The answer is 87 %
